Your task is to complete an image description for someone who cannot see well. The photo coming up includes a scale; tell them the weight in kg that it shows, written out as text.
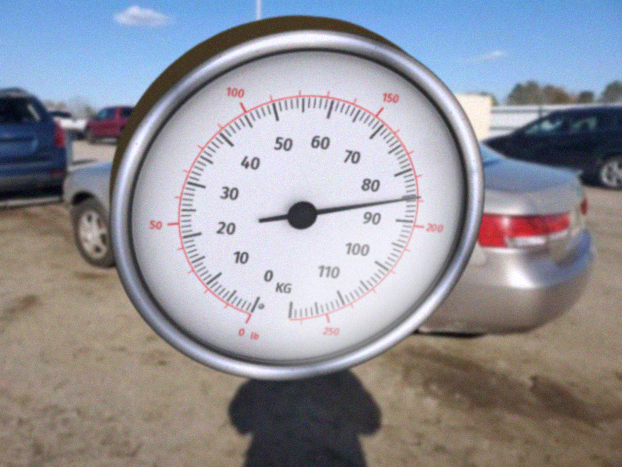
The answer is 85 kg
